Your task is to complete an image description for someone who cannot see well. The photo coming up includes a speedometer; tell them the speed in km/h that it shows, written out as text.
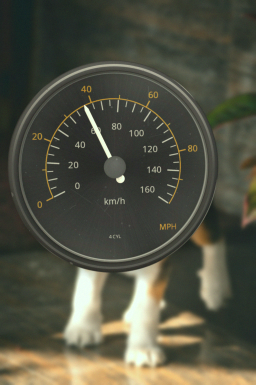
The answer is 60 km/h
